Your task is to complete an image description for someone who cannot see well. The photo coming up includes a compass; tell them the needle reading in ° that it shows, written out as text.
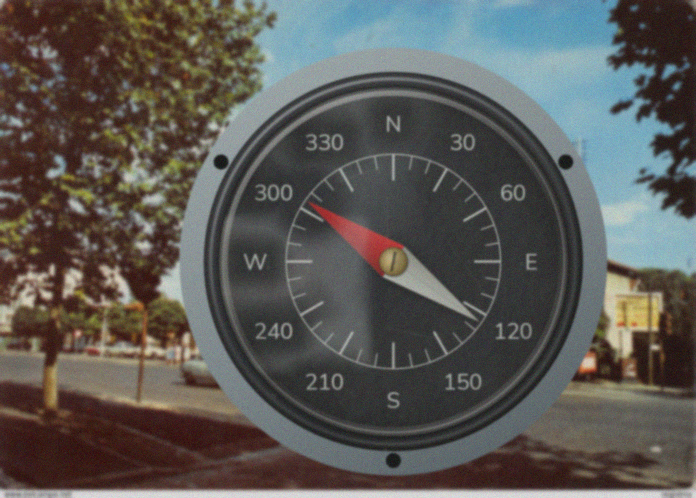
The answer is 305 °
